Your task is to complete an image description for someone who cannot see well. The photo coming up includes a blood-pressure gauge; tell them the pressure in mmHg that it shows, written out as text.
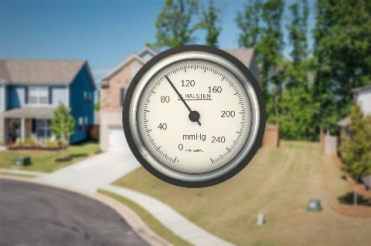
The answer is 100 mmHg
